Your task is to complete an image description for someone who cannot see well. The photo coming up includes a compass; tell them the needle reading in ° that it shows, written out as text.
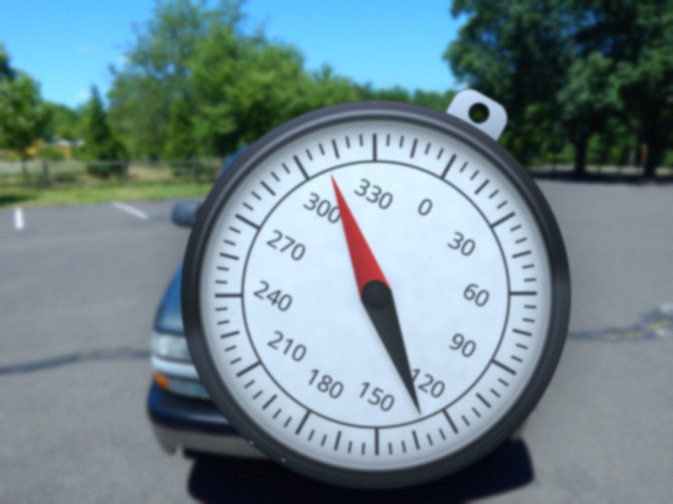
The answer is 310 °
